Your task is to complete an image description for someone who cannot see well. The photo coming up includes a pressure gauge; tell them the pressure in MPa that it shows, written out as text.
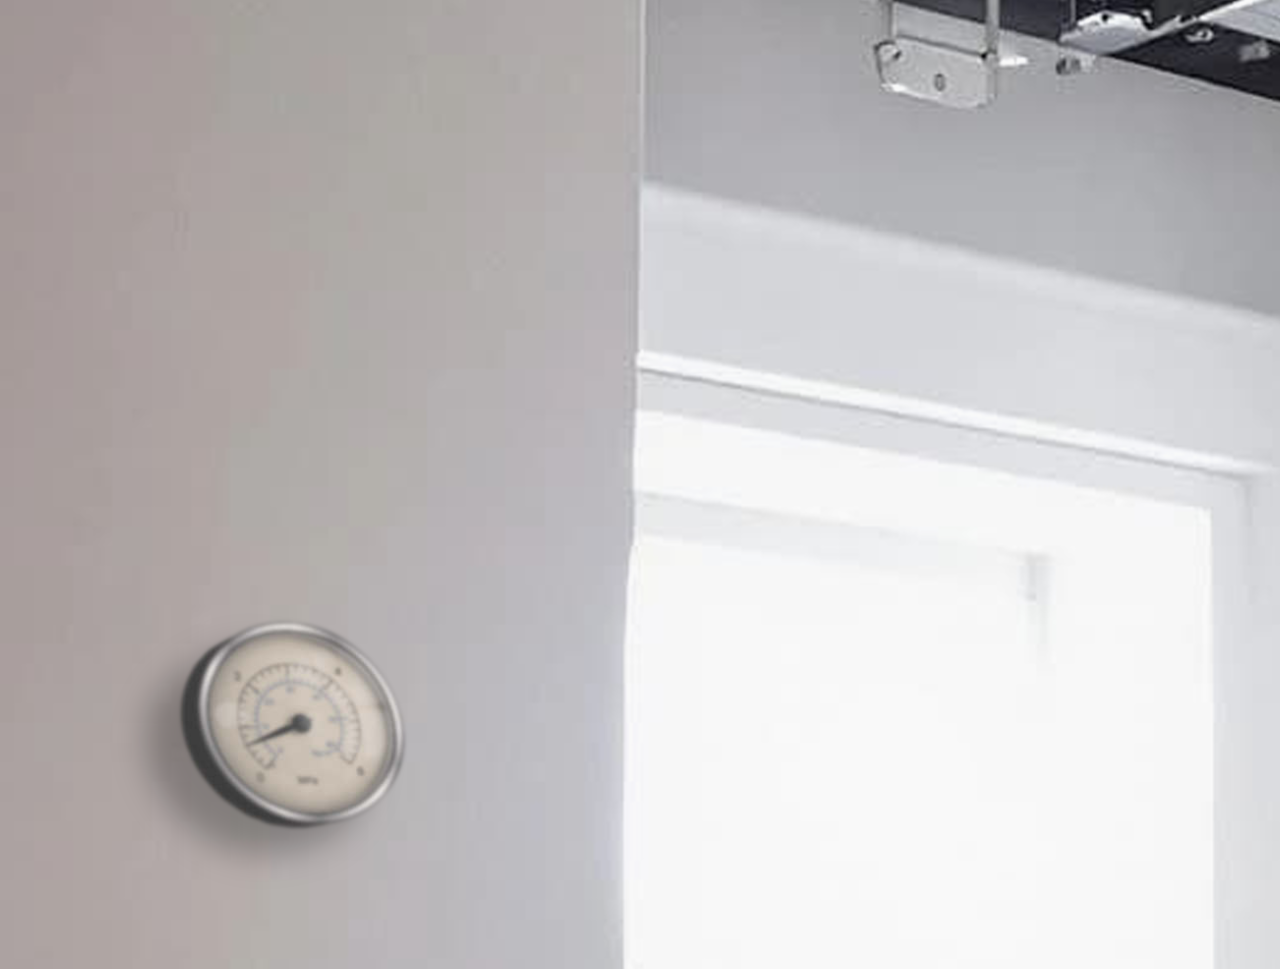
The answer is 0.6 MPa
